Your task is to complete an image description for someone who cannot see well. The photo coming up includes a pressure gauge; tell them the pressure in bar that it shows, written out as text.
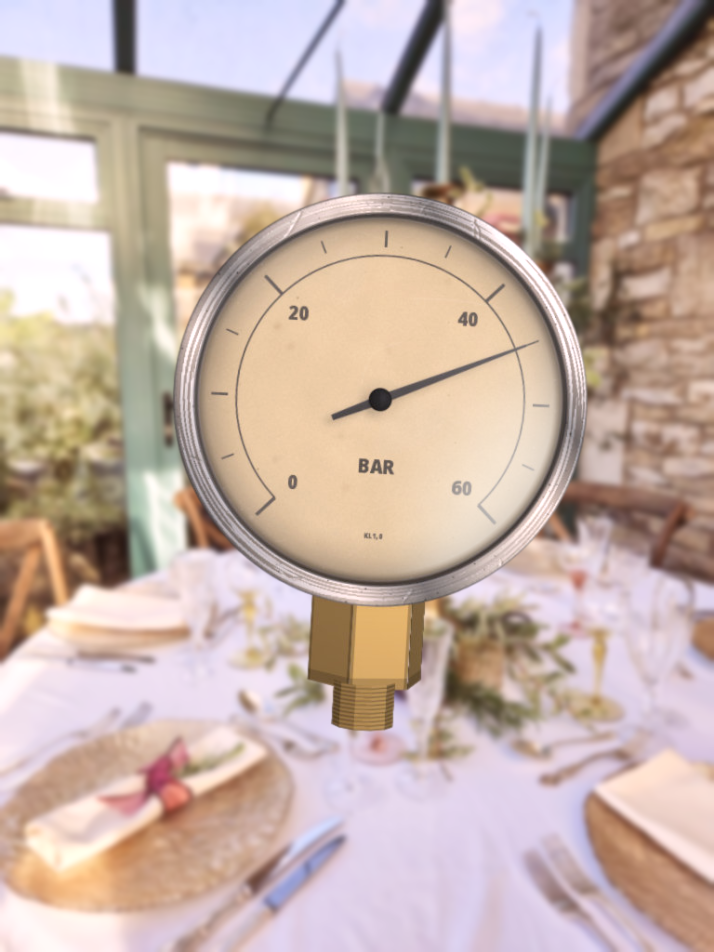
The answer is 45 bar
